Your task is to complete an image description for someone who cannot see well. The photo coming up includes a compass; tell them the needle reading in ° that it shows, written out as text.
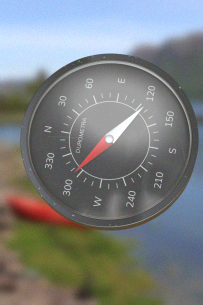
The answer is 305 °
